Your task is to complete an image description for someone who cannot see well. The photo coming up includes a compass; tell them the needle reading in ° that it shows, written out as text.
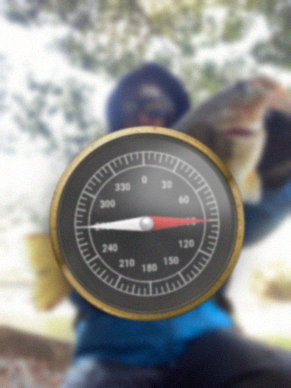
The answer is 90 °
